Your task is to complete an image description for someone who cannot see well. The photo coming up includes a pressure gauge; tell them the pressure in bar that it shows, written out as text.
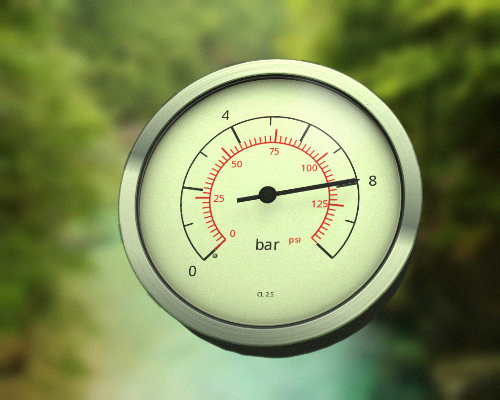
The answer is 8 bar
